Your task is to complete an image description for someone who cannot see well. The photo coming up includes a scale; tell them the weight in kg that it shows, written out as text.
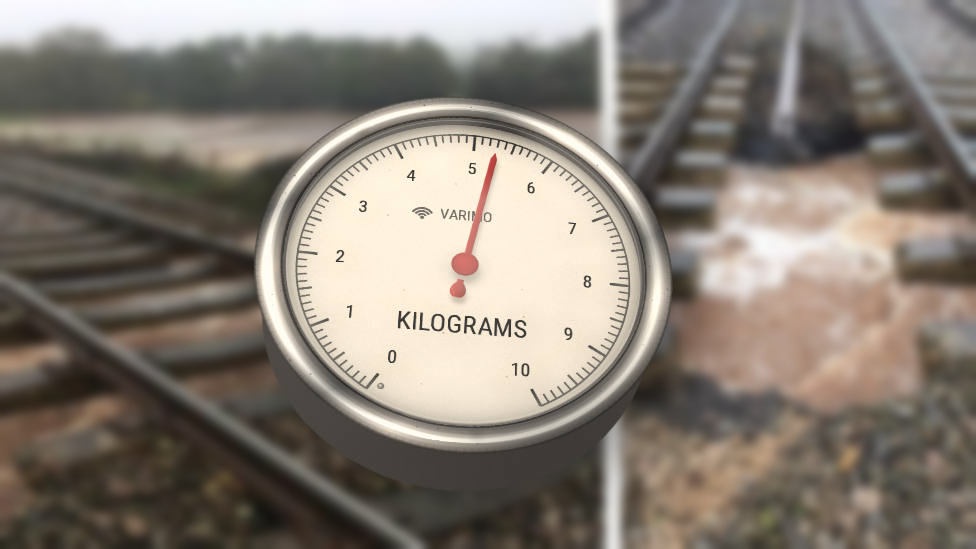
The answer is 5.3 kg
